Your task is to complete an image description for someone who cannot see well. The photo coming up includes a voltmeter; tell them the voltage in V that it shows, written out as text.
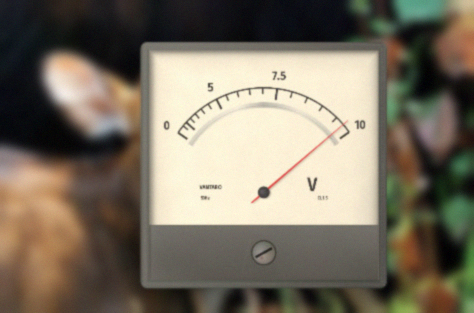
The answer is 9.75 V
